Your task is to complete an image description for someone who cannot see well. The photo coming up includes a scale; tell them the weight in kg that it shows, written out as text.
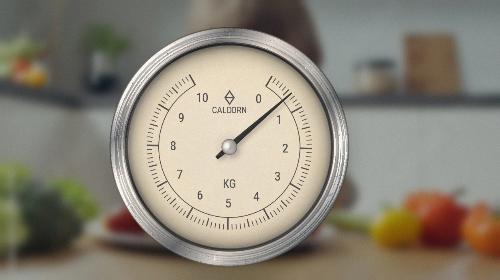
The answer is 0.6 kg
